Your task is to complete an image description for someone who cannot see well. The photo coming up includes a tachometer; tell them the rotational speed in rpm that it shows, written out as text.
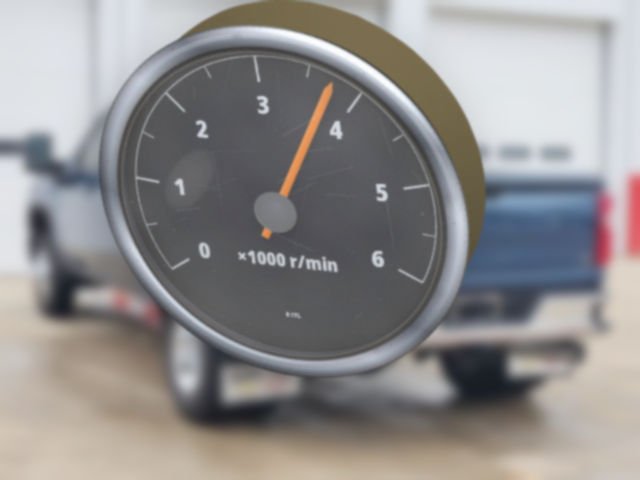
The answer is 3750 rpm
